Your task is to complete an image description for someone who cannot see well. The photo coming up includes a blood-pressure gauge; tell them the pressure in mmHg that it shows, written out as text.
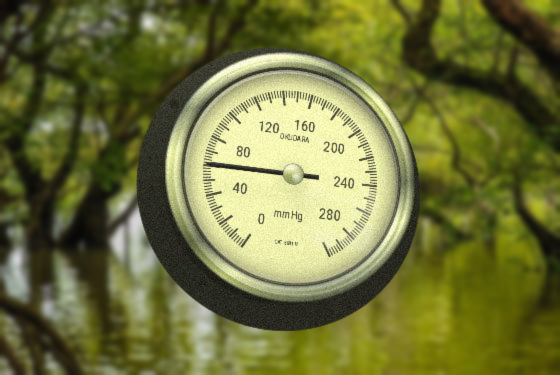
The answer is 60 mmHg
